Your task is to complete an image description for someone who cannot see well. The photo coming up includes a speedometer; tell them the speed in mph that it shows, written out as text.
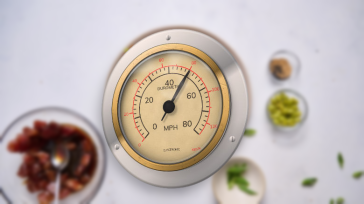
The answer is 50 mph
